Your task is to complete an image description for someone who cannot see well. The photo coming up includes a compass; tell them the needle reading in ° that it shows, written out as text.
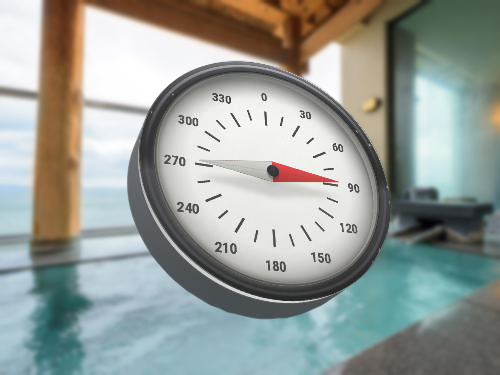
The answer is 90 °
